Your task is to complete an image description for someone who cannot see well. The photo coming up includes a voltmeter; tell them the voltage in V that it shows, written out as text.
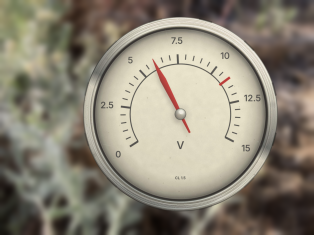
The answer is 6 V
